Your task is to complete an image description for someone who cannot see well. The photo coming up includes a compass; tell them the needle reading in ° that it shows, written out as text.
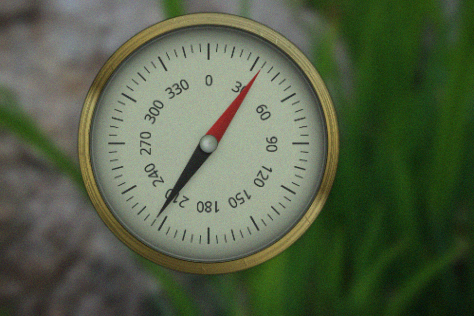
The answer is 35 °
